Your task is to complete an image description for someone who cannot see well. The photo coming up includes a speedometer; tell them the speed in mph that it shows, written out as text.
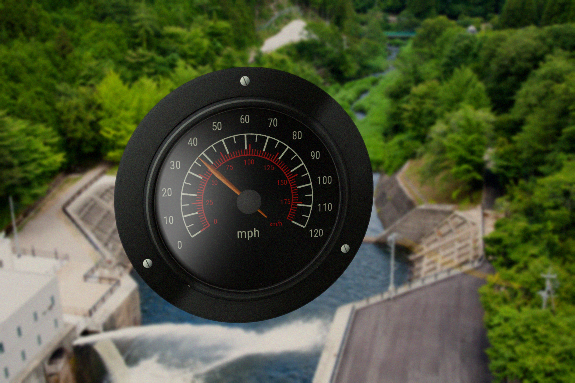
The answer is 37.5 mph
